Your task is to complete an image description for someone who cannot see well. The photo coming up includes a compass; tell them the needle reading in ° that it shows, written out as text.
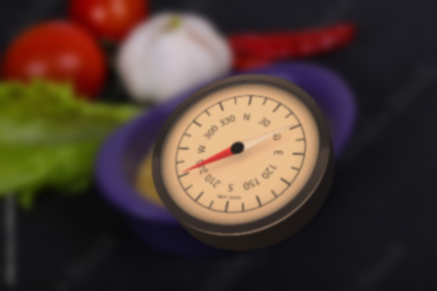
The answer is 240 °
